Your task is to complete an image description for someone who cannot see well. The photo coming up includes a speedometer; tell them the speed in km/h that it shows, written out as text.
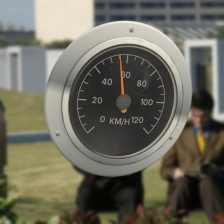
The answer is 55 km/h
